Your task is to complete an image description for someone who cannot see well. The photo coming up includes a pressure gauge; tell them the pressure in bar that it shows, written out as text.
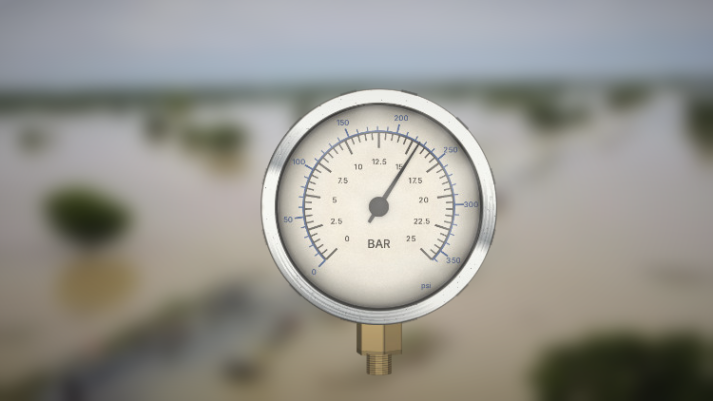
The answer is 15.5 bar
